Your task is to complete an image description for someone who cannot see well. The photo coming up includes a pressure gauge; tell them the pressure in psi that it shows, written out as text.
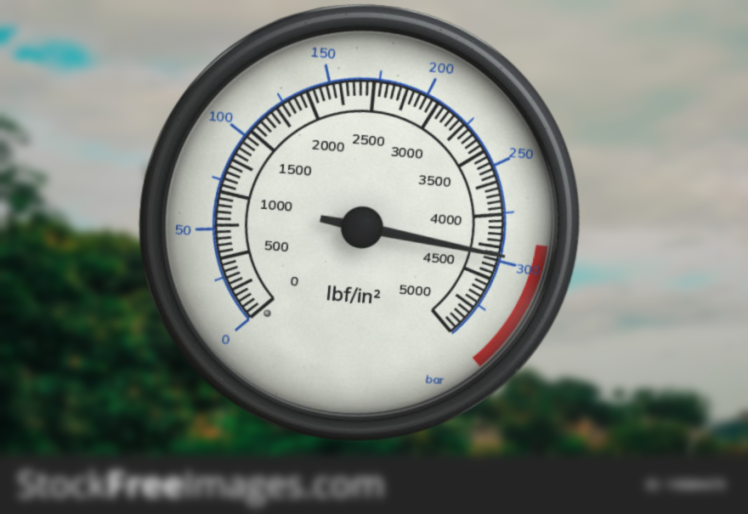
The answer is 4300 psi
